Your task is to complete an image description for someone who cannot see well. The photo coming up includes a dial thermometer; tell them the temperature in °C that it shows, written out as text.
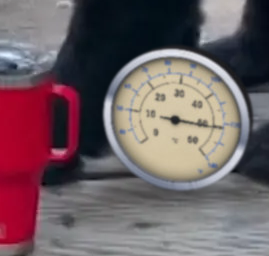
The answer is 50 °C
